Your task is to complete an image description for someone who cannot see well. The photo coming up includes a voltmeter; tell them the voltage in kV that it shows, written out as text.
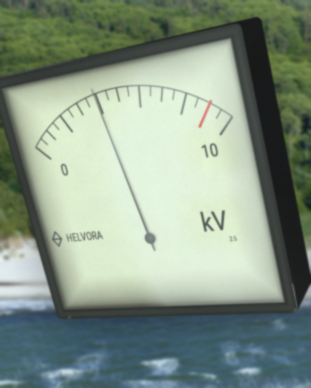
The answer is 4 kV
